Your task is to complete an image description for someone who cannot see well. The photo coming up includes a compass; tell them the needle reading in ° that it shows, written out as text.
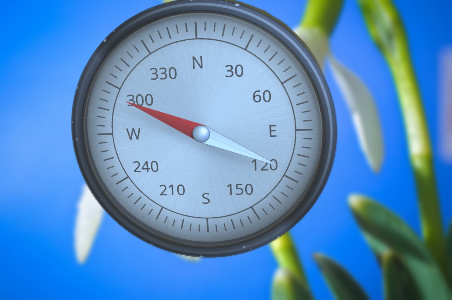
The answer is 295 °
